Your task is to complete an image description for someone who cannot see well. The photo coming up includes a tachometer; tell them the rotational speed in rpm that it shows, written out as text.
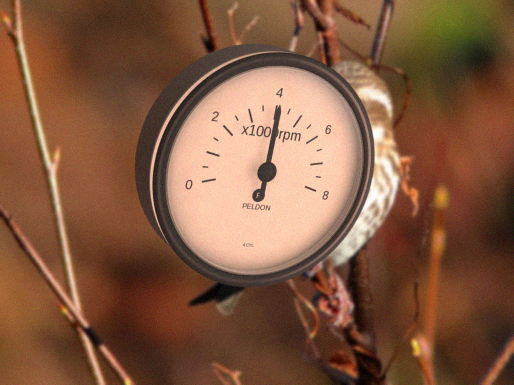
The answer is 4000 rpm
